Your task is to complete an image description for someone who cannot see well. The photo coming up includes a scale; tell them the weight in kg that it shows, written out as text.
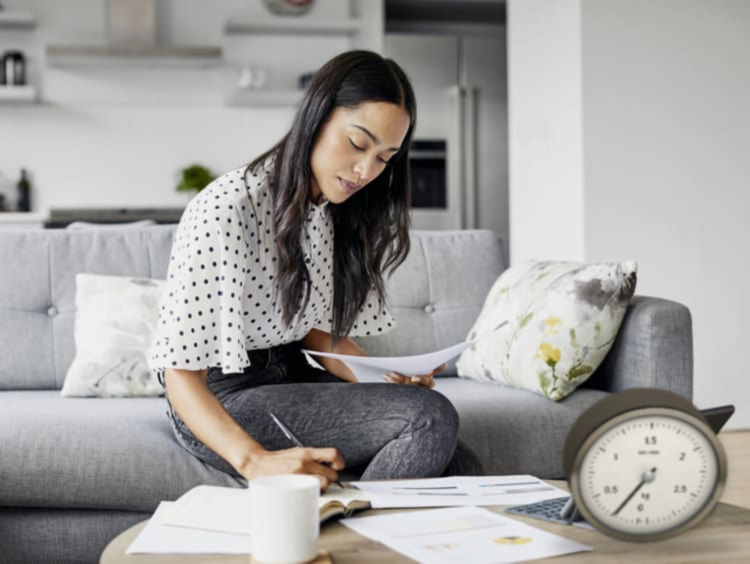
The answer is 0.25 kg
